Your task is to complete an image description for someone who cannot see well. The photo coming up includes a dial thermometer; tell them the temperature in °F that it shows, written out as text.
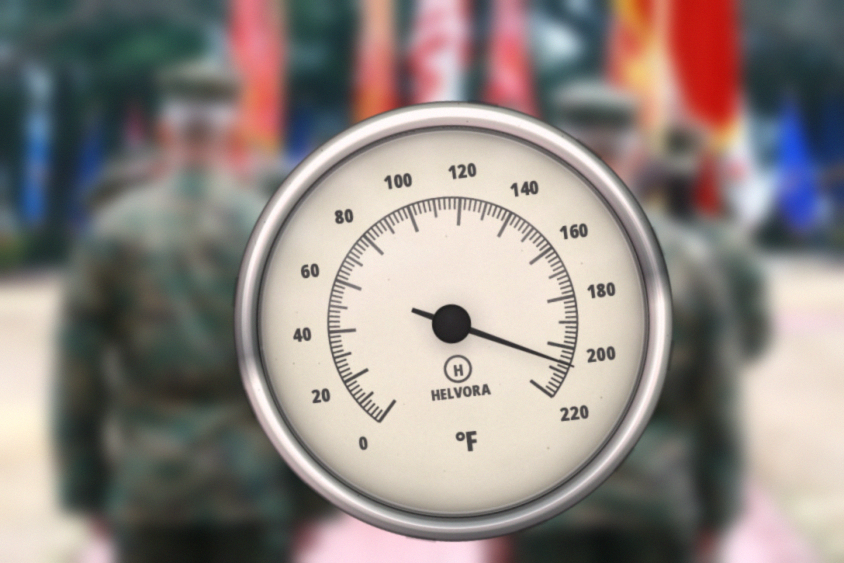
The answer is 206 °F
